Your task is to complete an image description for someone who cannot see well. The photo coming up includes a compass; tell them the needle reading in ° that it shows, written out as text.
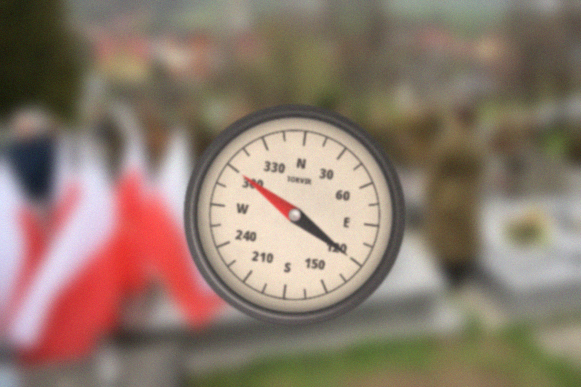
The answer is 300 °
